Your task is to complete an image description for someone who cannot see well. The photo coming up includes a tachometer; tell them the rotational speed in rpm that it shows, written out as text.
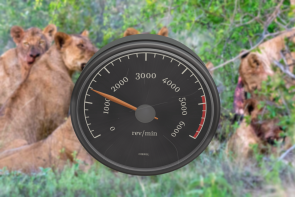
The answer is 1400 rpm
